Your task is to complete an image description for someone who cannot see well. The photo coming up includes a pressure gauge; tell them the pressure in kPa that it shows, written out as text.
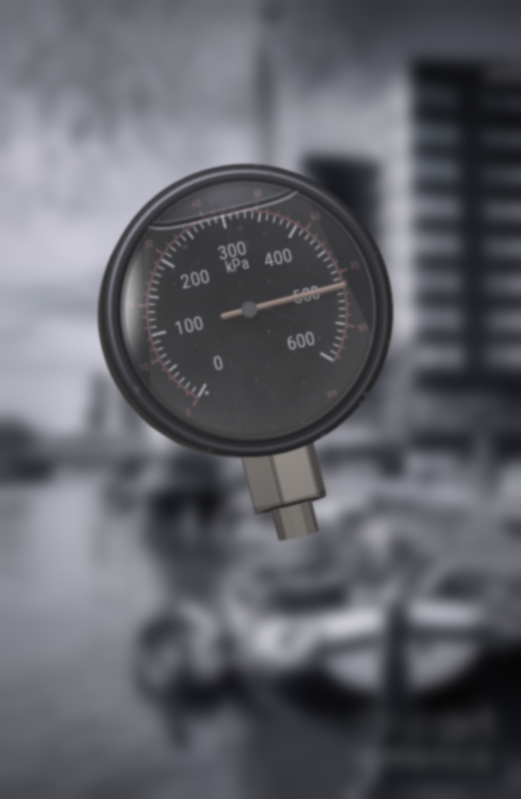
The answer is 500 kPa
